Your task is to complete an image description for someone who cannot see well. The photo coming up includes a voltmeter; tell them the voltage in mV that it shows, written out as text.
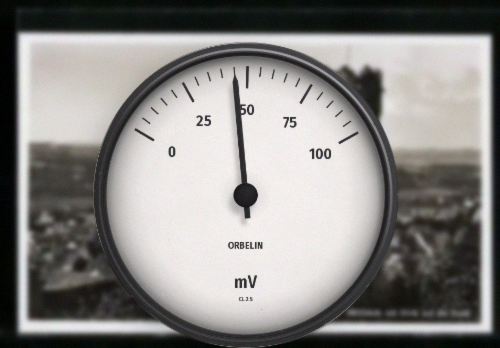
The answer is 45 mV
